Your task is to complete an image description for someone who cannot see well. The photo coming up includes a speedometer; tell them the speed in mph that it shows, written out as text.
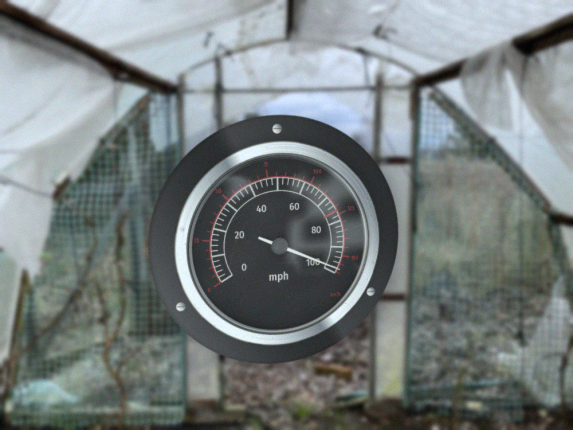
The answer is 98 mph
